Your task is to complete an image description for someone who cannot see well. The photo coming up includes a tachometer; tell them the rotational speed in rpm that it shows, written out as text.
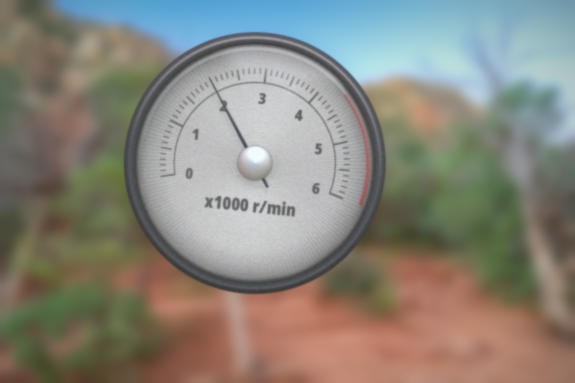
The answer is 2000 rpm
